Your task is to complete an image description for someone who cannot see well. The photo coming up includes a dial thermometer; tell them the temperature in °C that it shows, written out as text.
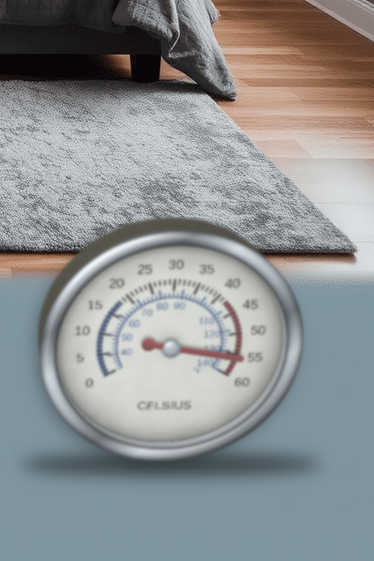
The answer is 55 °C
